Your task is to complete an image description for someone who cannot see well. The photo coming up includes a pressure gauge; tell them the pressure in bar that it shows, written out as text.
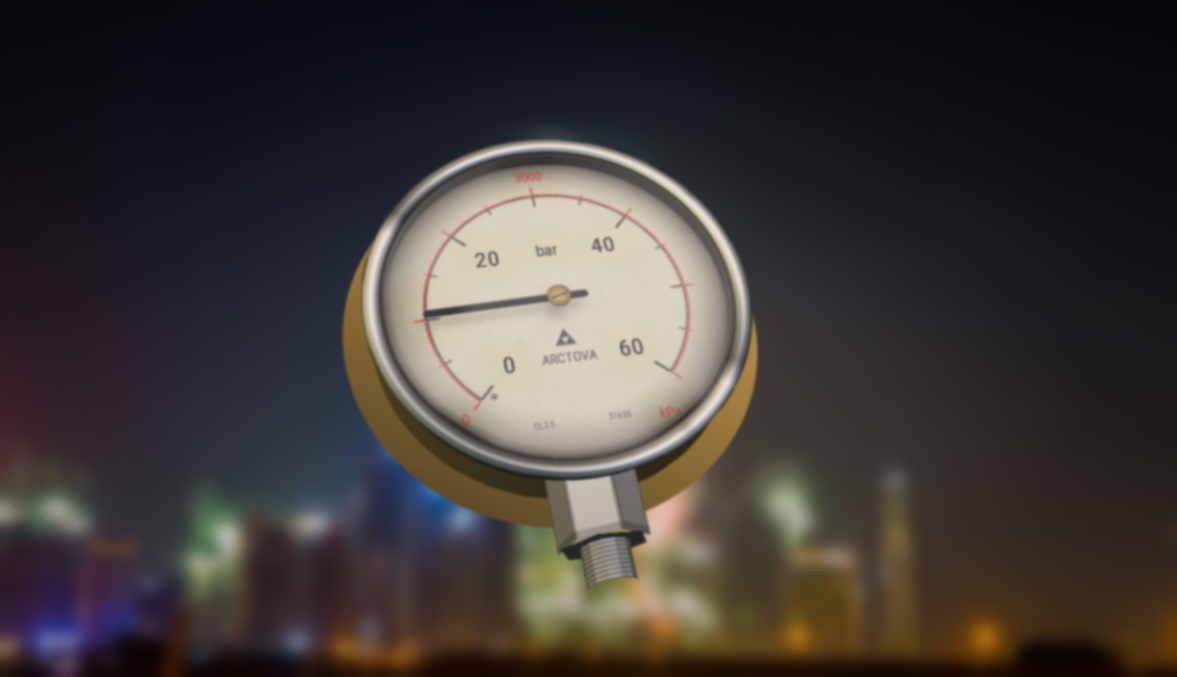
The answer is 10 bar
